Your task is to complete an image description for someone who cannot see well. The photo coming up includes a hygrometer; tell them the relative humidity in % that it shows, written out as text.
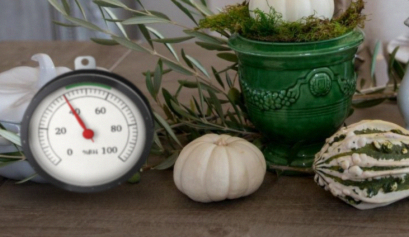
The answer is 40 %
